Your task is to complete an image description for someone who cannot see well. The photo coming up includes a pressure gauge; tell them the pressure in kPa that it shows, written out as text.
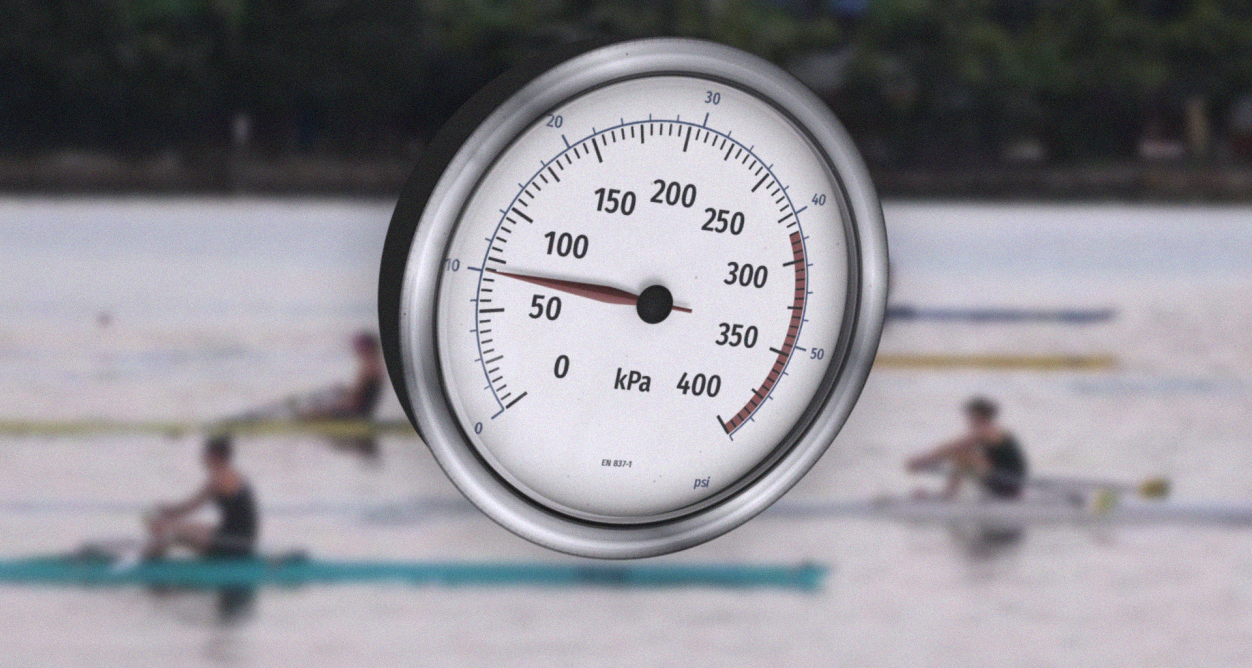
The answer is 70 kPa
